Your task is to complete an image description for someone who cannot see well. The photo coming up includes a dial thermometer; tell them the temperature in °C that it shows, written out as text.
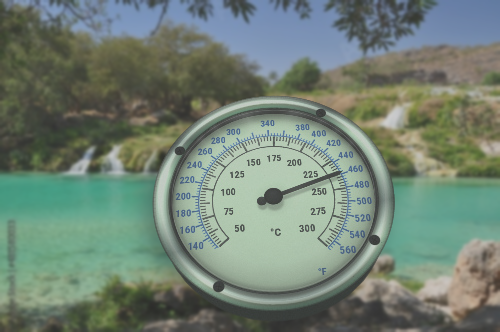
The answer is 237.5 °C
